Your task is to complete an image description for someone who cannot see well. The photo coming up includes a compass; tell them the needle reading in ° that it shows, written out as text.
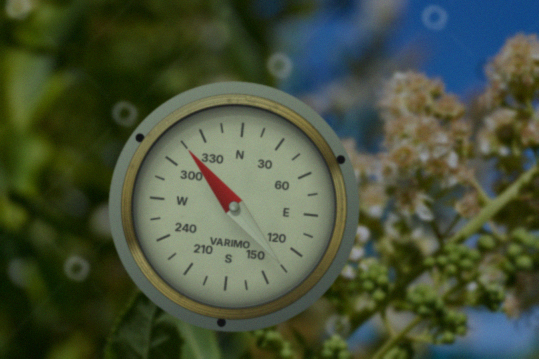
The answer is 315 °
